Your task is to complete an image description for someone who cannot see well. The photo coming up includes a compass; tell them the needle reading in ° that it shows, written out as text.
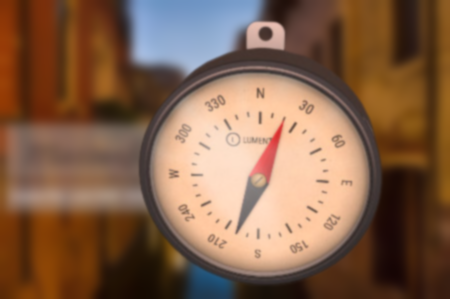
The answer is 20 °
